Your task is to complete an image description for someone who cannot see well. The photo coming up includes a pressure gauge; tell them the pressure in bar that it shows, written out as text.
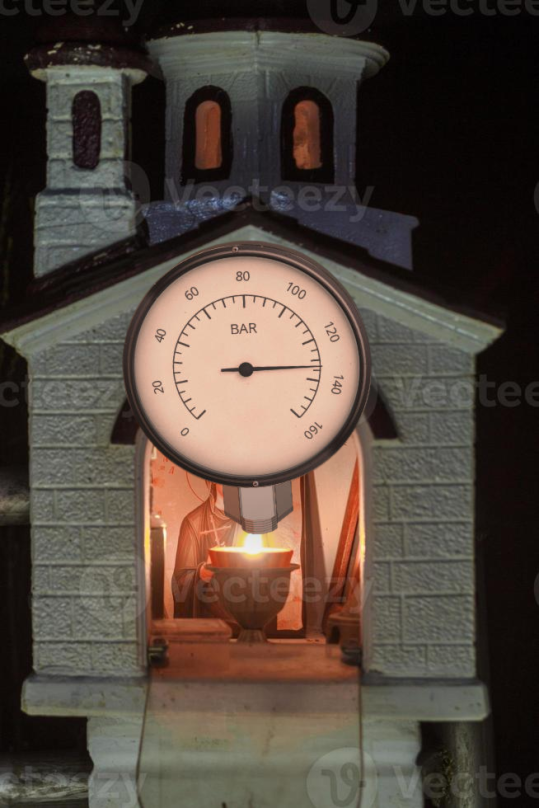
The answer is 132.5 bar
